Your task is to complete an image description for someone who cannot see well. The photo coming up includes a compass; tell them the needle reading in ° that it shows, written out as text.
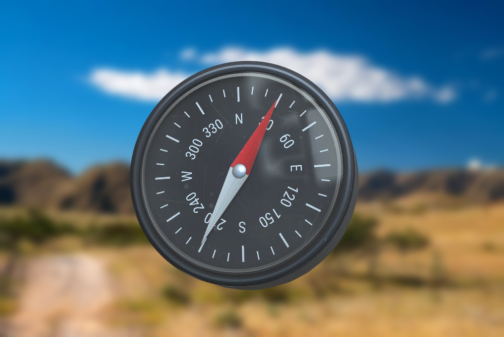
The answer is 30 °
